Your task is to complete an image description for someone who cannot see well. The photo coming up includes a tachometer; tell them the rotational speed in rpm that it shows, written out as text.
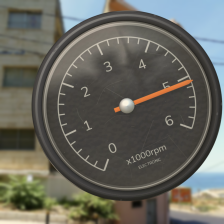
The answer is 5100 rpm
